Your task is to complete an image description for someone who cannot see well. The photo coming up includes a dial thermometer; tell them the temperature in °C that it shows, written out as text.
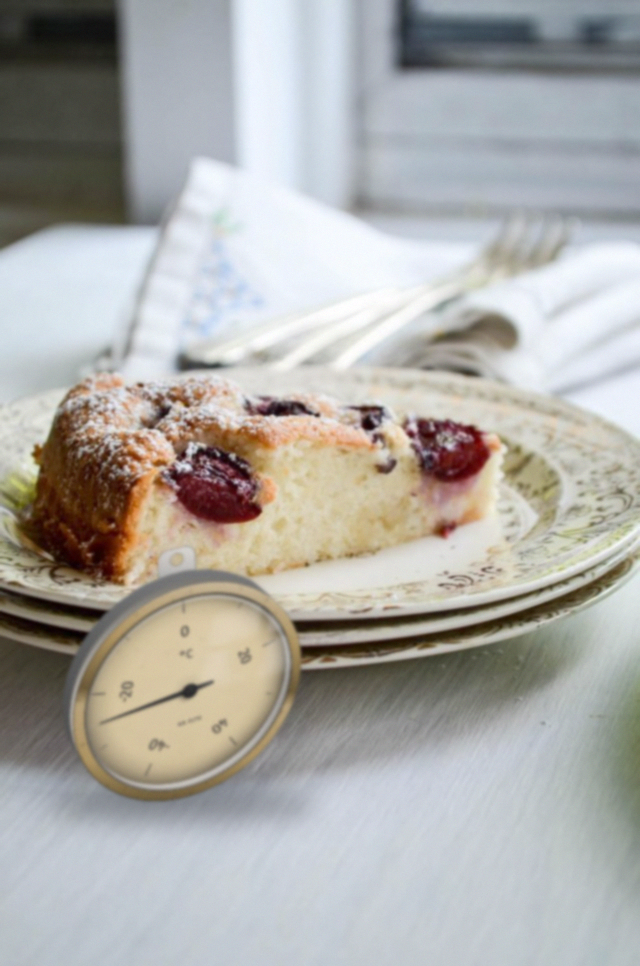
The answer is -25 °C
